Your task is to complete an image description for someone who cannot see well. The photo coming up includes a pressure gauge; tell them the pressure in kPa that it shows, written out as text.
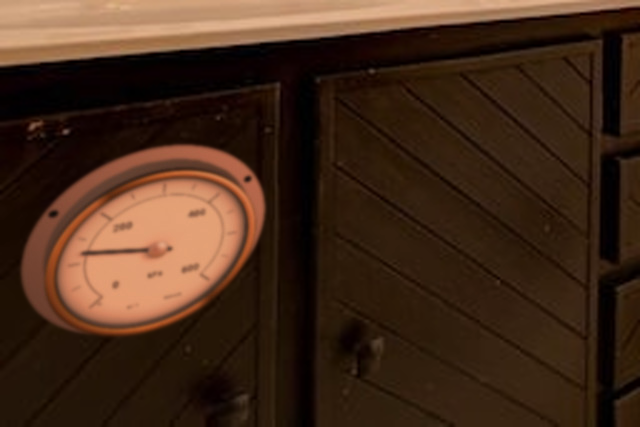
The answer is 125 kPa
